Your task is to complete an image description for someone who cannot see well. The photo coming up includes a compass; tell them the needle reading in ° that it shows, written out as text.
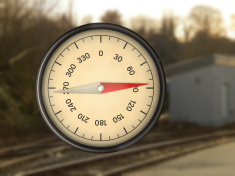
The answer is 85 °
